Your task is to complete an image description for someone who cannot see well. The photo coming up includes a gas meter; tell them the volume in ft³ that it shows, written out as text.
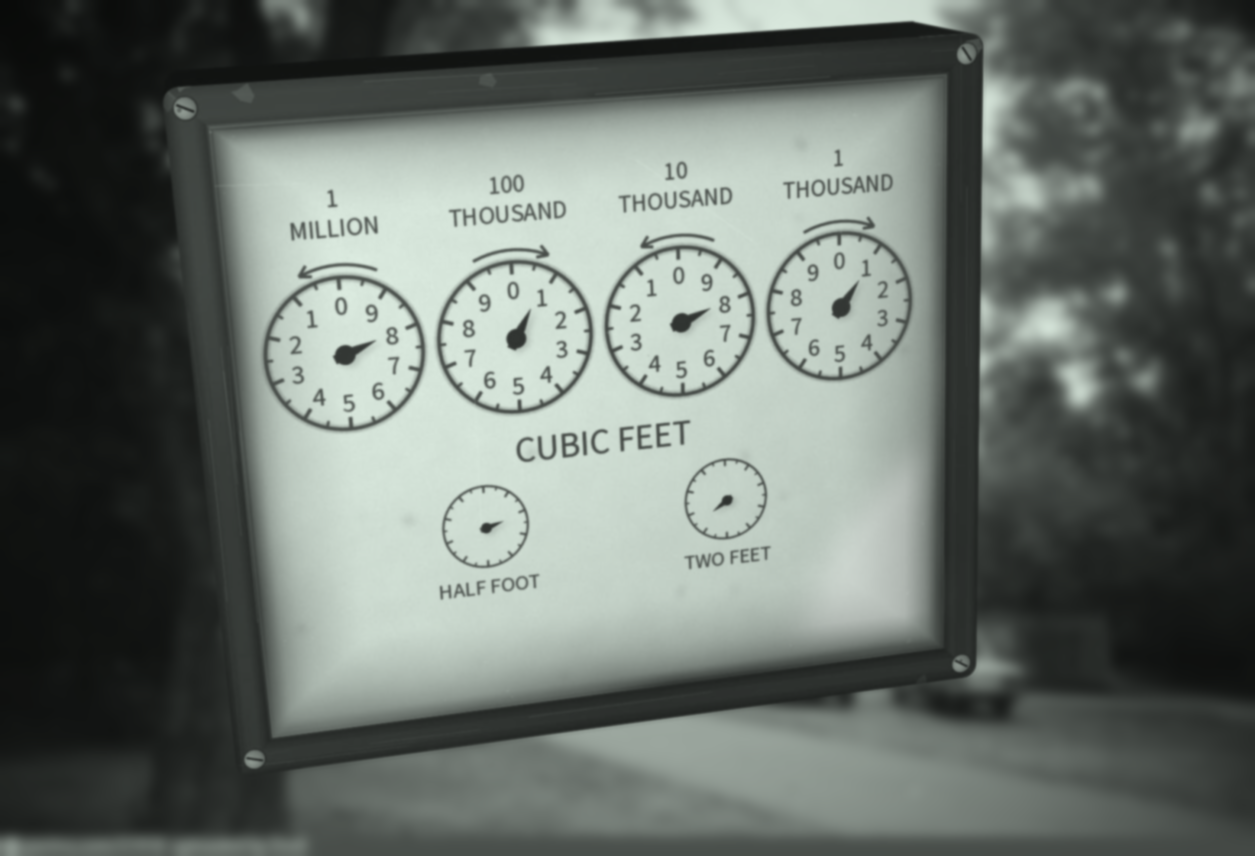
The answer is 808100 ft³
